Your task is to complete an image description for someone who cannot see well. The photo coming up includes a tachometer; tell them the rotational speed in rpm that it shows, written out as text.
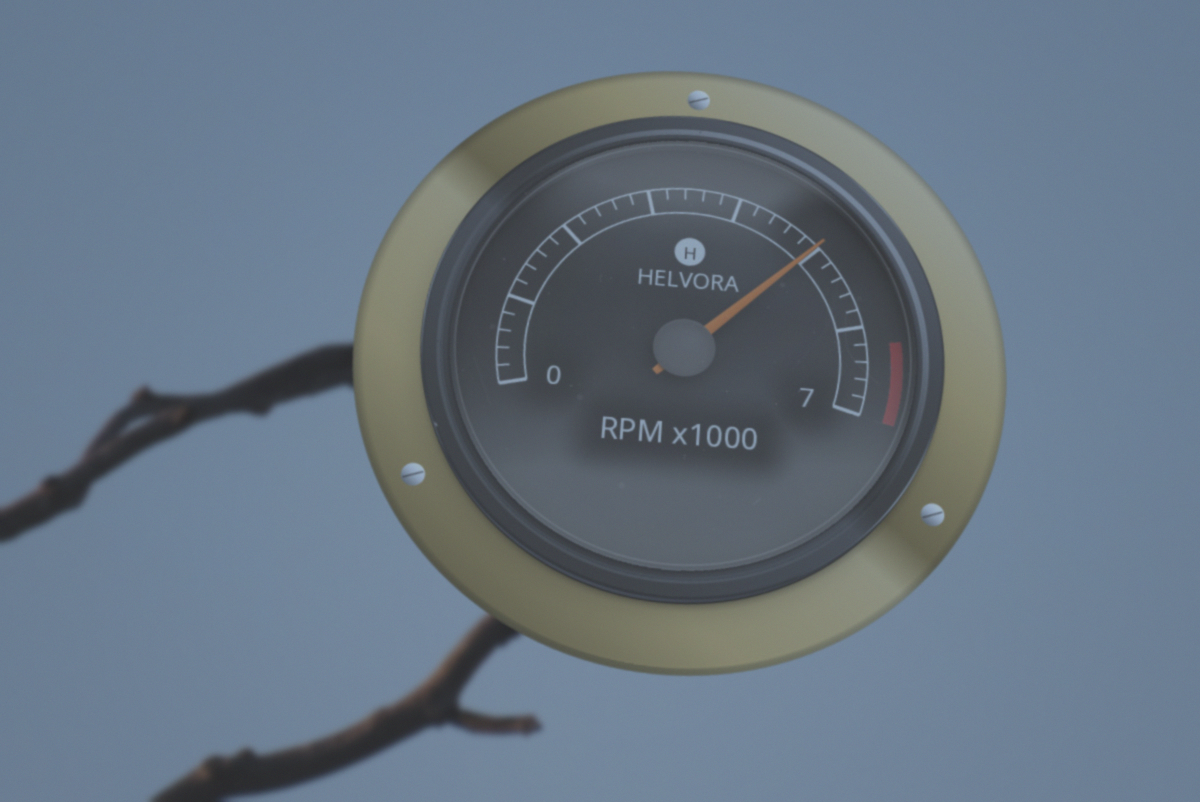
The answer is 5000 rpm
